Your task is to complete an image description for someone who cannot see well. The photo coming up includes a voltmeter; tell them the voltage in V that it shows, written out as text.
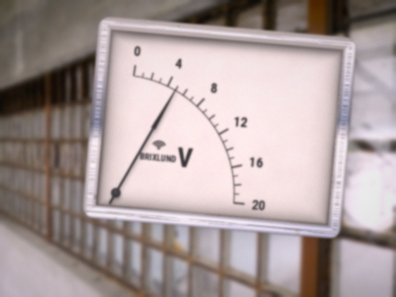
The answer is 5 V
